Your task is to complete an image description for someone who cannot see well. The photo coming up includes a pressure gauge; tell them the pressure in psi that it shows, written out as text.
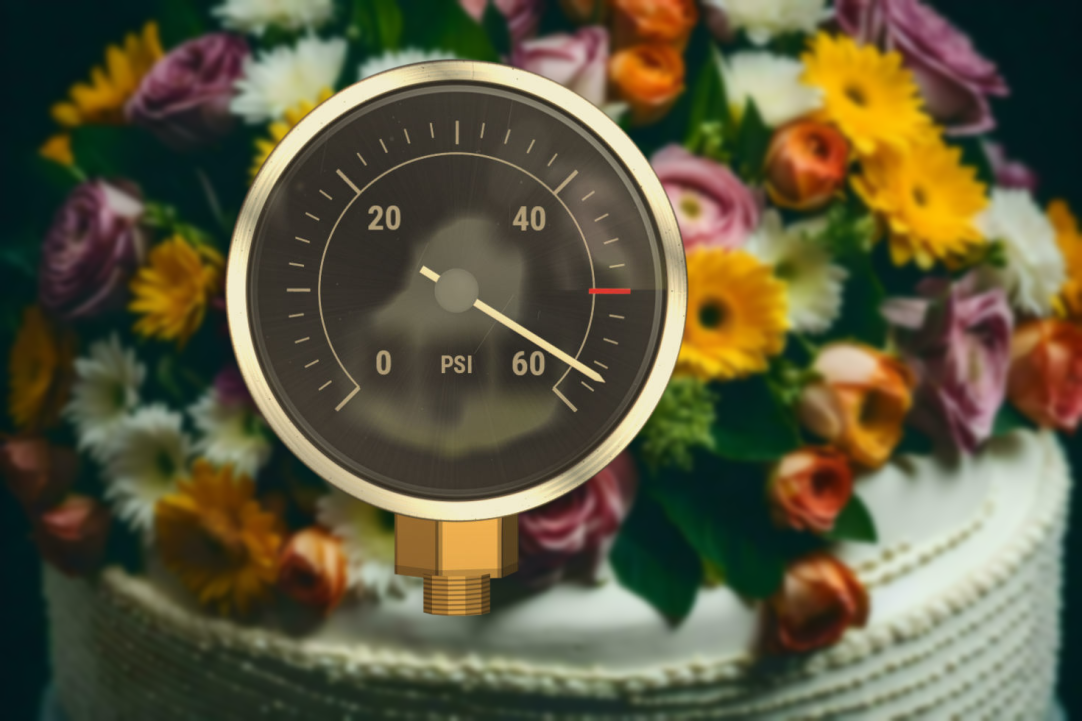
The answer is 57 psi
